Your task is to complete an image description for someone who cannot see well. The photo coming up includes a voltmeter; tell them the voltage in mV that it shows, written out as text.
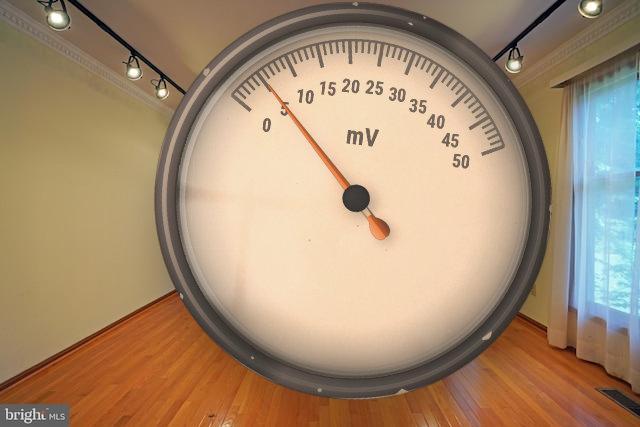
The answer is 5 mV
